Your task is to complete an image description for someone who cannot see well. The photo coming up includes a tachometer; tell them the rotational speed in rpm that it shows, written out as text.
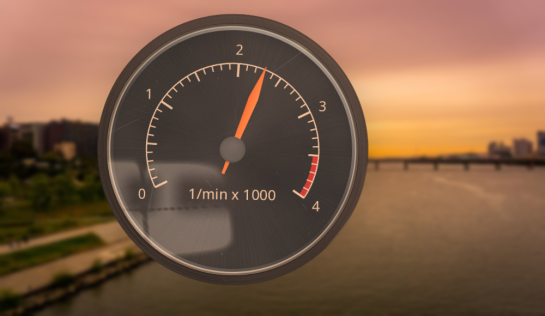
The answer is 2300 rpm
